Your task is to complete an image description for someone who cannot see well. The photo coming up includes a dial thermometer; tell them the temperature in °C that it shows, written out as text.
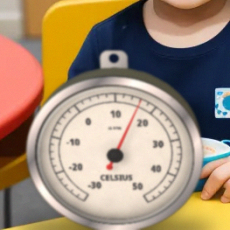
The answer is 16 °C
